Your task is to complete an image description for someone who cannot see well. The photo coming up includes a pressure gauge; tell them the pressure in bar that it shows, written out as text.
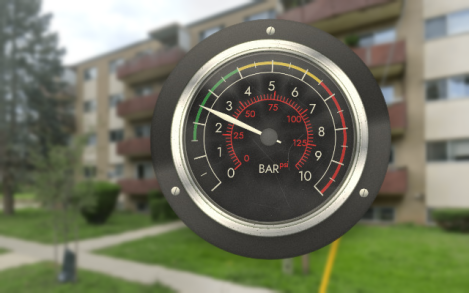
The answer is 2.5 bar
